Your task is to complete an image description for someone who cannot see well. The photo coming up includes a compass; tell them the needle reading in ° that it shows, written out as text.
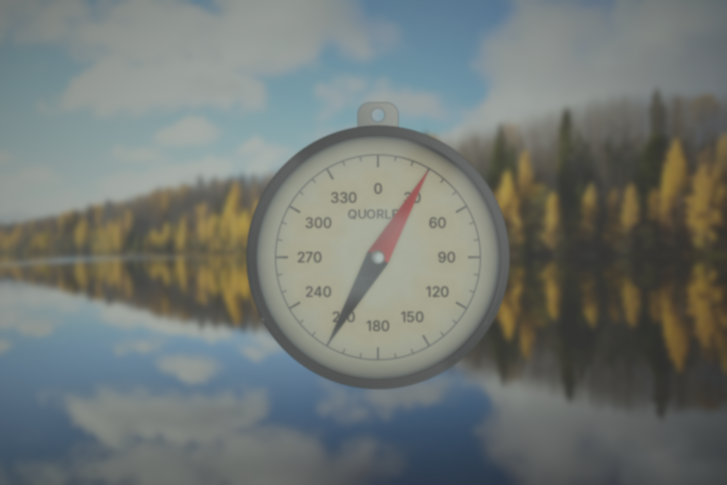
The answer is 30 °
